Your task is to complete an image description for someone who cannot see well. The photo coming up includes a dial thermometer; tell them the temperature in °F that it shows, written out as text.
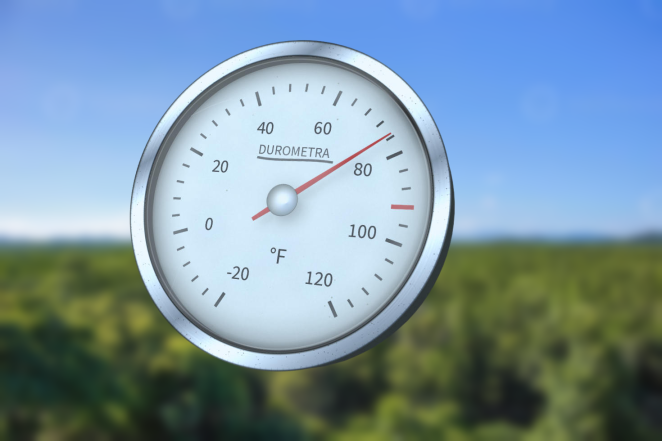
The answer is 76 °F
